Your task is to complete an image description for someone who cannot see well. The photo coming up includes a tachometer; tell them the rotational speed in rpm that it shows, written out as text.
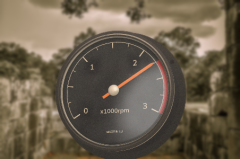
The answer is 2250 rpm
